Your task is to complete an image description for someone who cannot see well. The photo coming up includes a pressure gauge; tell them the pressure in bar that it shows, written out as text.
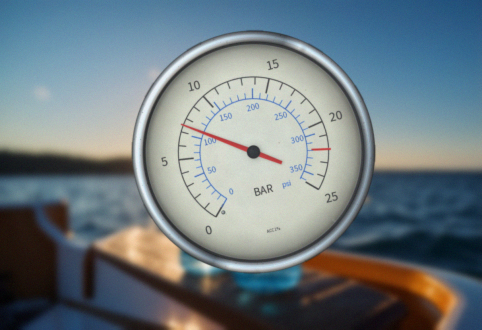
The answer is 7.5 bar
